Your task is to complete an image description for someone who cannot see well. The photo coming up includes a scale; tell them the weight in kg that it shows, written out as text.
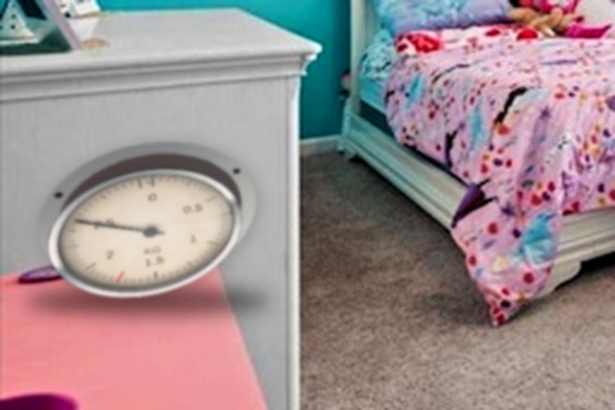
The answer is 2.5 kg
